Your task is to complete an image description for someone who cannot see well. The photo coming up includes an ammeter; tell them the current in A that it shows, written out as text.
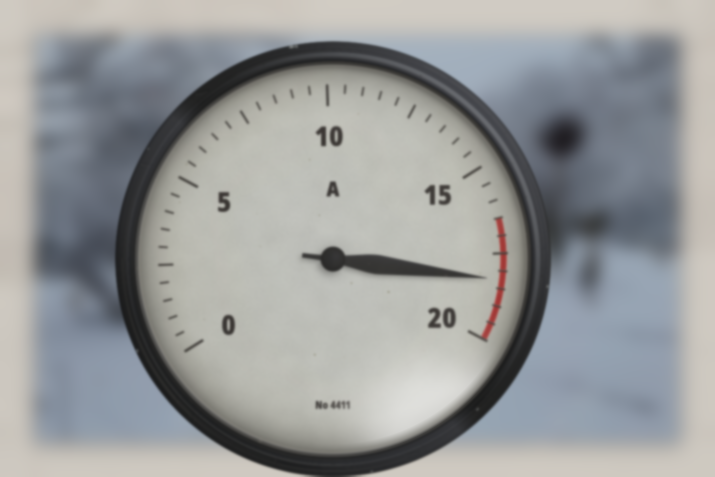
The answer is 18.25 A
